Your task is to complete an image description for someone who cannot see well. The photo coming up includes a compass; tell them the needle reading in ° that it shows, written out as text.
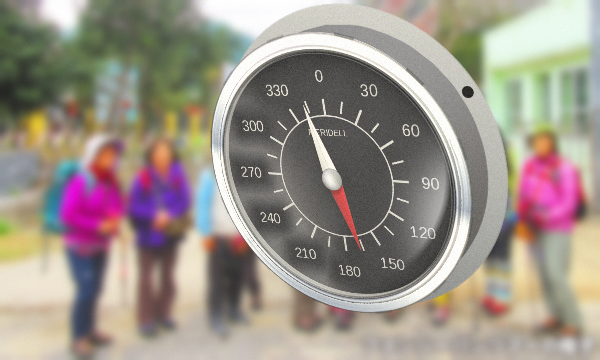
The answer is 165 °
